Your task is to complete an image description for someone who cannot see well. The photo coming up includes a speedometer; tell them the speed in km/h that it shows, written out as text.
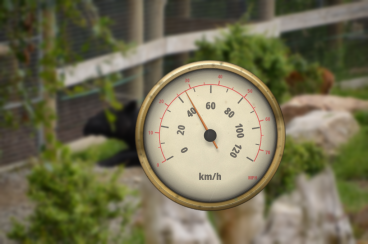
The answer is 45 km/h
